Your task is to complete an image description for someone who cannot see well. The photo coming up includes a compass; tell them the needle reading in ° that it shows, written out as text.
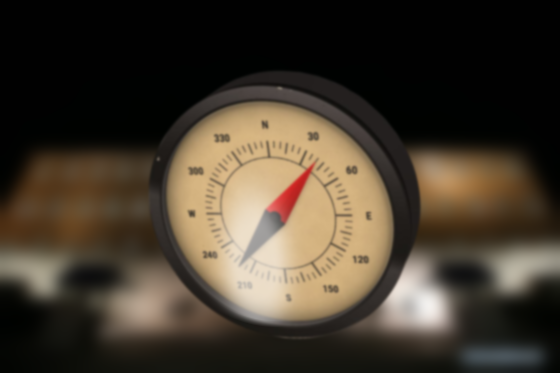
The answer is 40 °
